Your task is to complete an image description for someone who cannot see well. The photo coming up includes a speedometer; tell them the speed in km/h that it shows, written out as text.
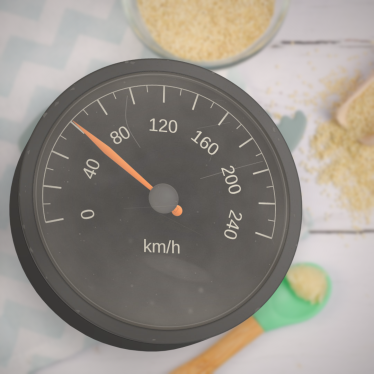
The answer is 60 km/h
